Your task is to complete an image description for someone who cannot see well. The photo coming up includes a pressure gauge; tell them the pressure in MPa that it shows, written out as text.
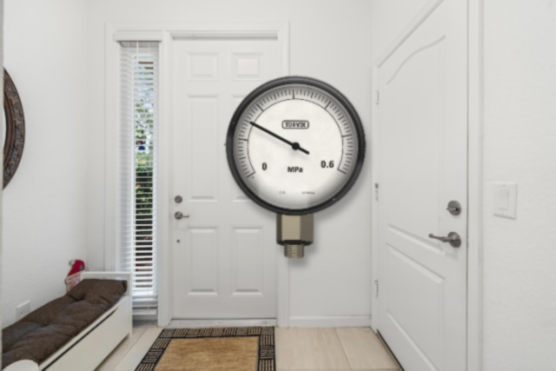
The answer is 0.15 MPa
